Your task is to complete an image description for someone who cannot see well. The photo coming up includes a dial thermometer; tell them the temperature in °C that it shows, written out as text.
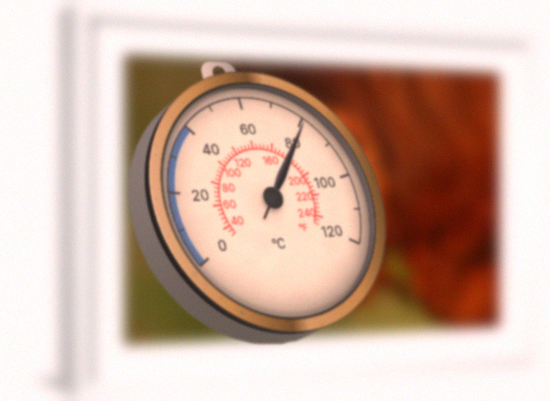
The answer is 80 °C
